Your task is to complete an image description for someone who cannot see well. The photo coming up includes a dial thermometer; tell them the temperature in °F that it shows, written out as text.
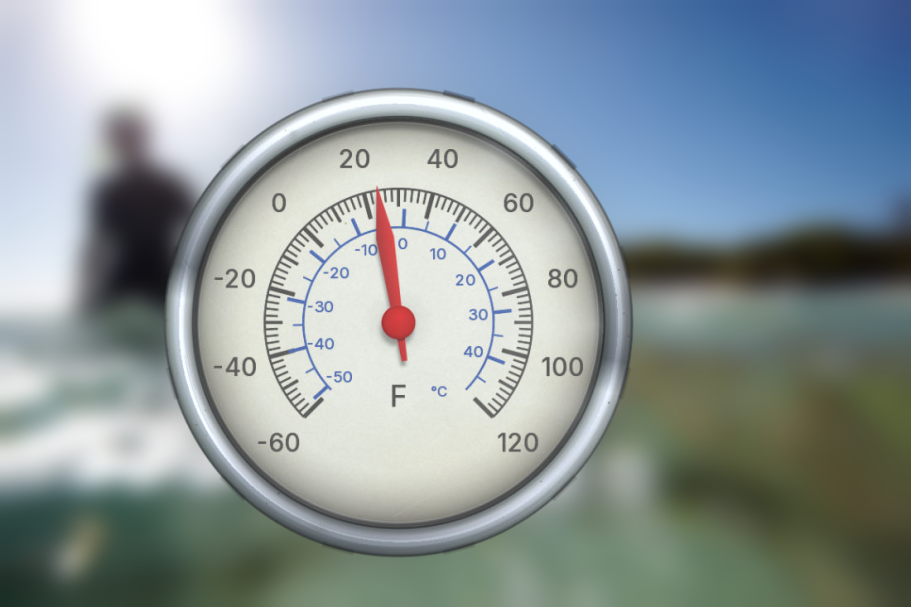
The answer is 24 °F
